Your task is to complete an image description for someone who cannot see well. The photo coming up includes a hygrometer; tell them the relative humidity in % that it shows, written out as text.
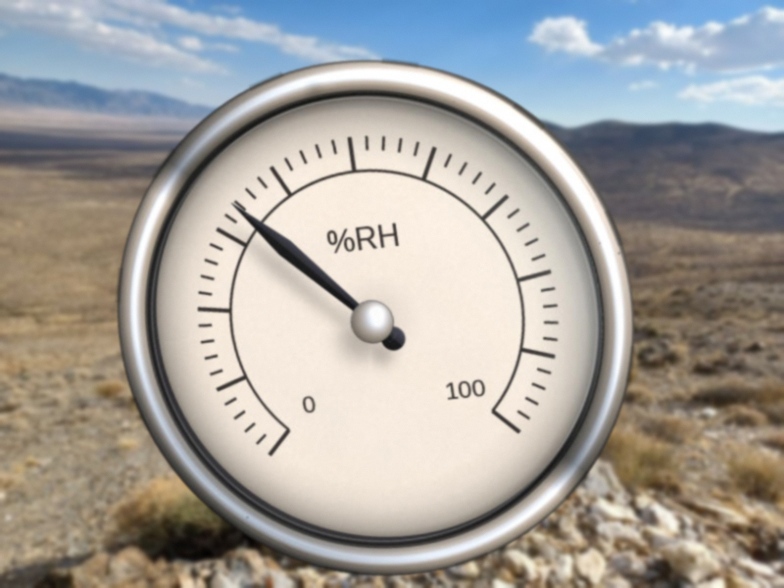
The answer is 34 %
